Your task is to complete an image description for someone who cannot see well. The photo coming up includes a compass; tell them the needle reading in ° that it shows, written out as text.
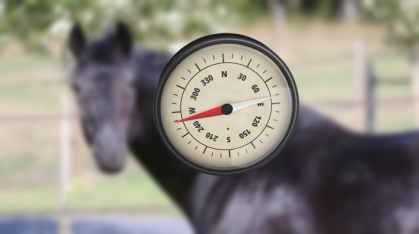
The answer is 260 °
